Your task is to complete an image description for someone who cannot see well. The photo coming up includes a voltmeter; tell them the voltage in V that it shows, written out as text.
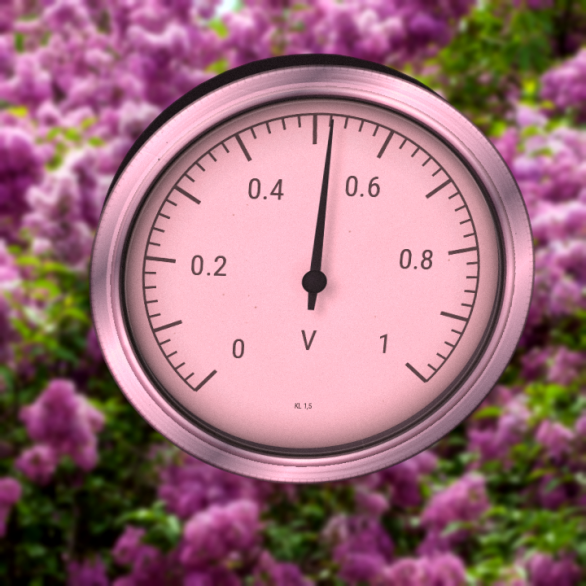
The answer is 0.52 V
